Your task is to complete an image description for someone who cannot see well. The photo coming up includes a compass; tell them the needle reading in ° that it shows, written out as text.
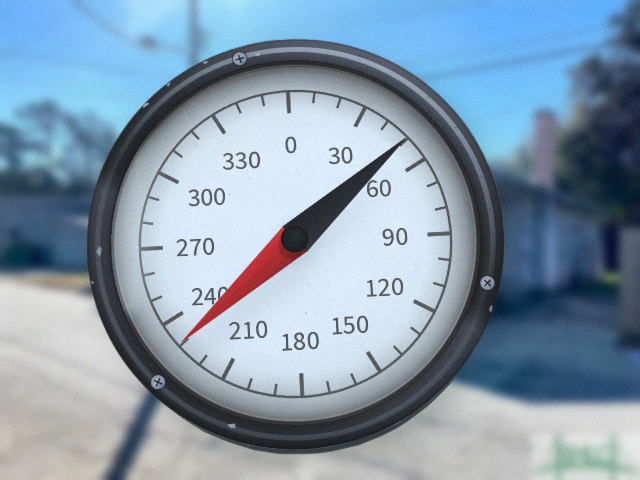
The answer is 230 °
